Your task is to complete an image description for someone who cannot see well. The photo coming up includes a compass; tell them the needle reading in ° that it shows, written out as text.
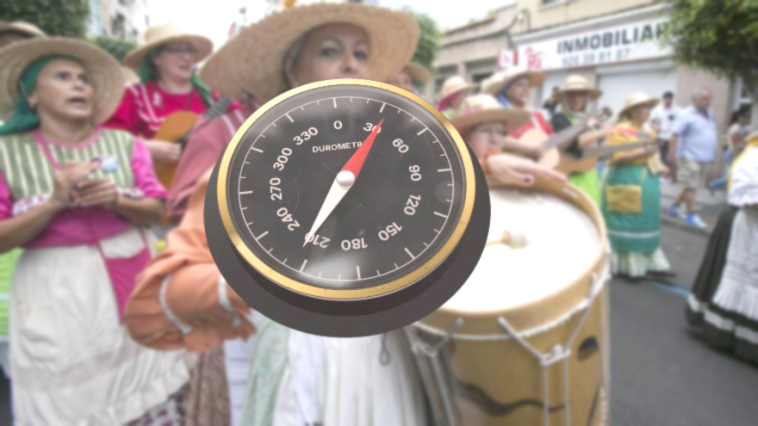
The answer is 35 °
